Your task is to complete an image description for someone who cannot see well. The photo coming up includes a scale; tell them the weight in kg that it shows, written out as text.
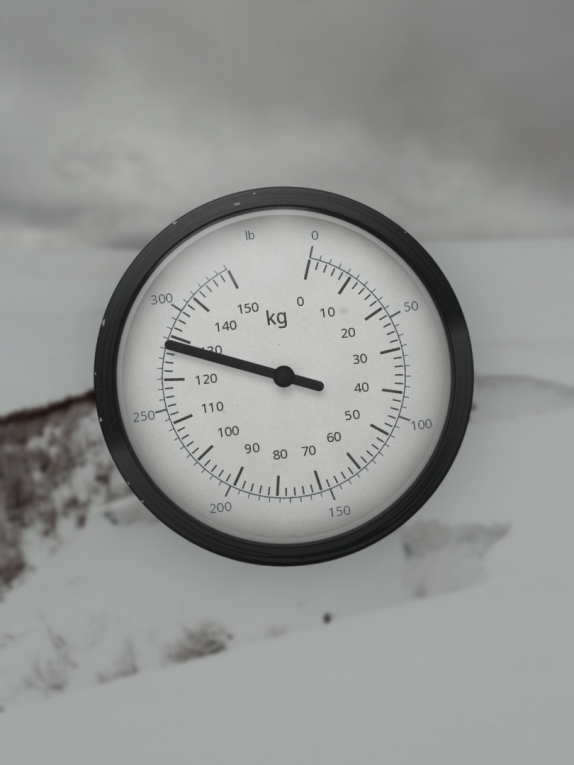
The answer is 128 kg
